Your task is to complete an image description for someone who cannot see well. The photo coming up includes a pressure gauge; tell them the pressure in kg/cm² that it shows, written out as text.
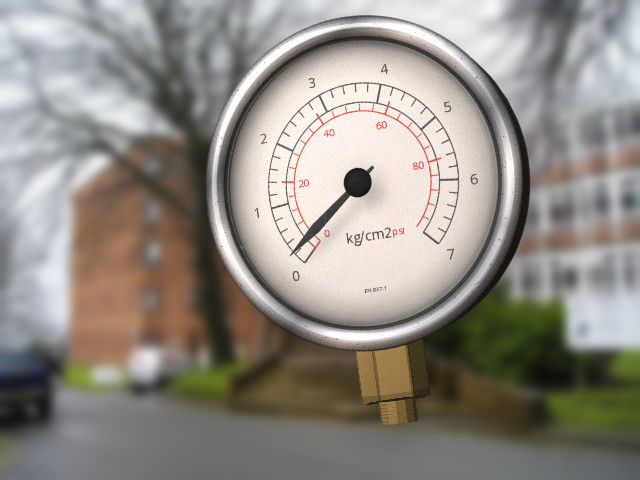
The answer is 0.2 kg/cm²
